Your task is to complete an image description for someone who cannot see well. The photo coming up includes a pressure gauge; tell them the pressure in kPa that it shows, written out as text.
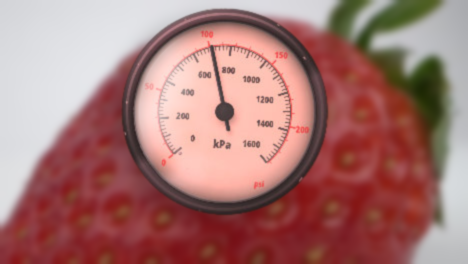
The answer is 700 kPa
